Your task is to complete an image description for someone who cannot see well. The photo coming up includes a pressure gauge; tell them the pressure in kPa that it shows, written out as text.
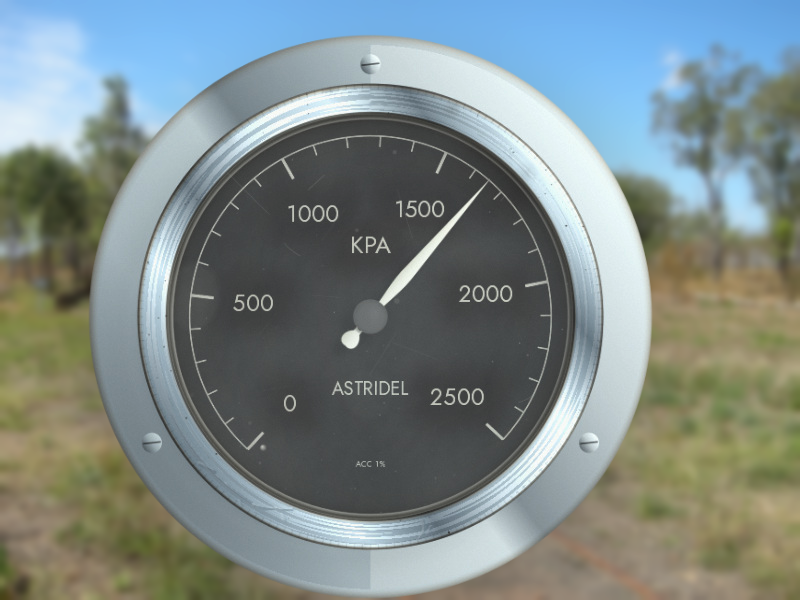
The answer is 1650 kPa
